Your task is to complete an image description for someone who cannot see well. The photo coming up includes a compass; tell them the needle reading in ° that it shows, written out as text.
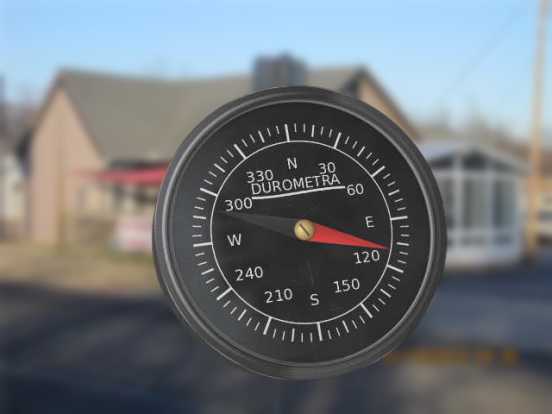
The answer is 110 °
